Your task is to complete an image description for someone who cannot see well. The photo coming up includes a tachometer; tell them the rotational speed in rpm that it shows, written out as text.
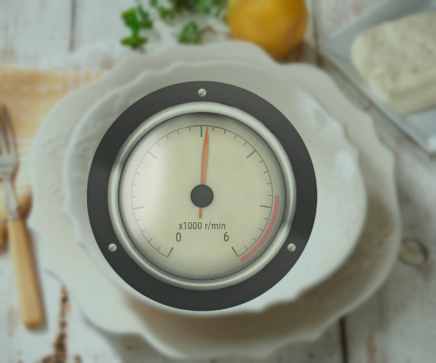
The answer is 3100 rpm
